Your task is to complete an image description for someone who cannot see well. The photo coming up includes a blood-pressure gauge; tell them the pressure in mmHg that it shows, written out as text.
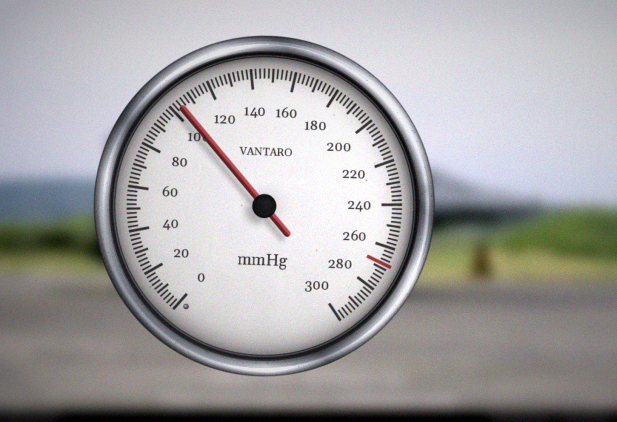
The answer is 104 mmHg
